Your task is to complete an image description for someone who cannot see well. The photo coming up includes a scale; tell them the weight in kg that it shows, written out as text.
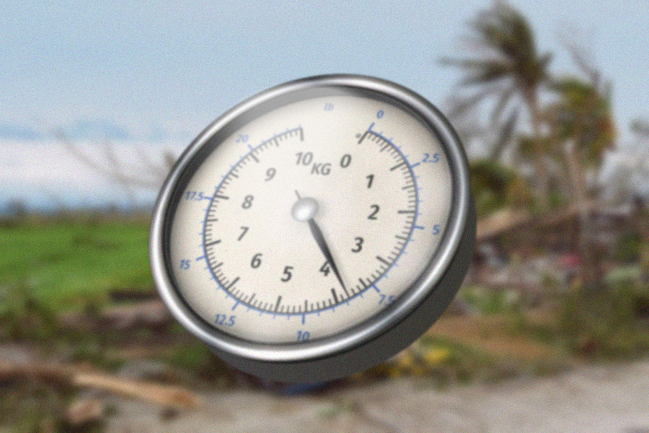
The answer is 3.8 kg
